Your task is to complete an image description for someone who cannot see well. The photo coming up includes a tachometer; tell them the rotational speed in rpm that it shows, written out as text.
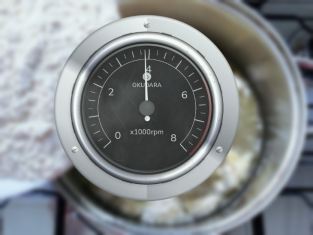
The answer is 3875 rpm
